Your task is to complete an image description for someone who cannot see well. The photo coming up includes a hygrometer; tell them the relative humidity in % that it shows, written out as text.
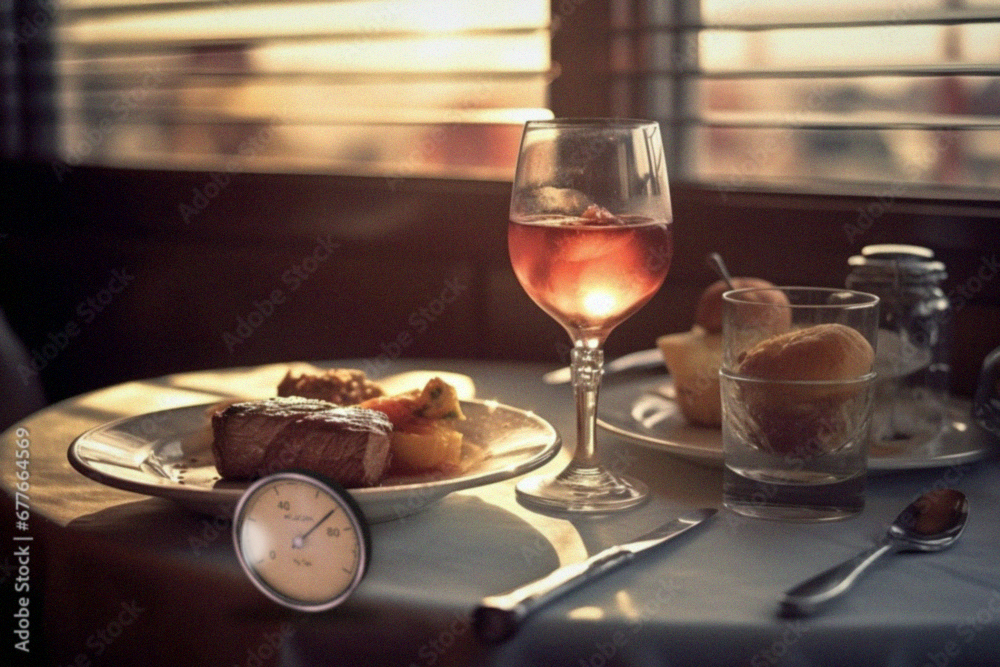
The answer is 70 %
